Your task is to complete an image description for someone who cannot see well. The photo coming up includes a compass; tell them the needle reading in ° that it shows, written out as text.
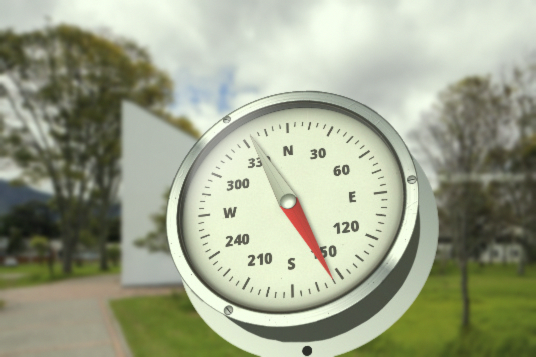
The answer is 155 °
